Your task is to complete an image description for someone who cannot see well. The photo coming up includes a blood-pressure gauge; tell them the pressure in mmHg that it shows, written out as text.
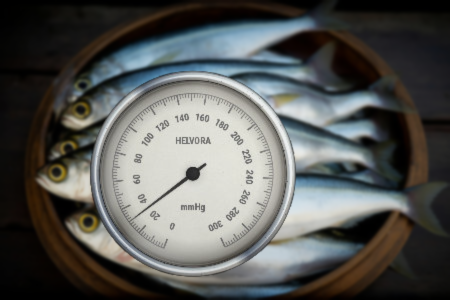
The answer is 30 mmHg
